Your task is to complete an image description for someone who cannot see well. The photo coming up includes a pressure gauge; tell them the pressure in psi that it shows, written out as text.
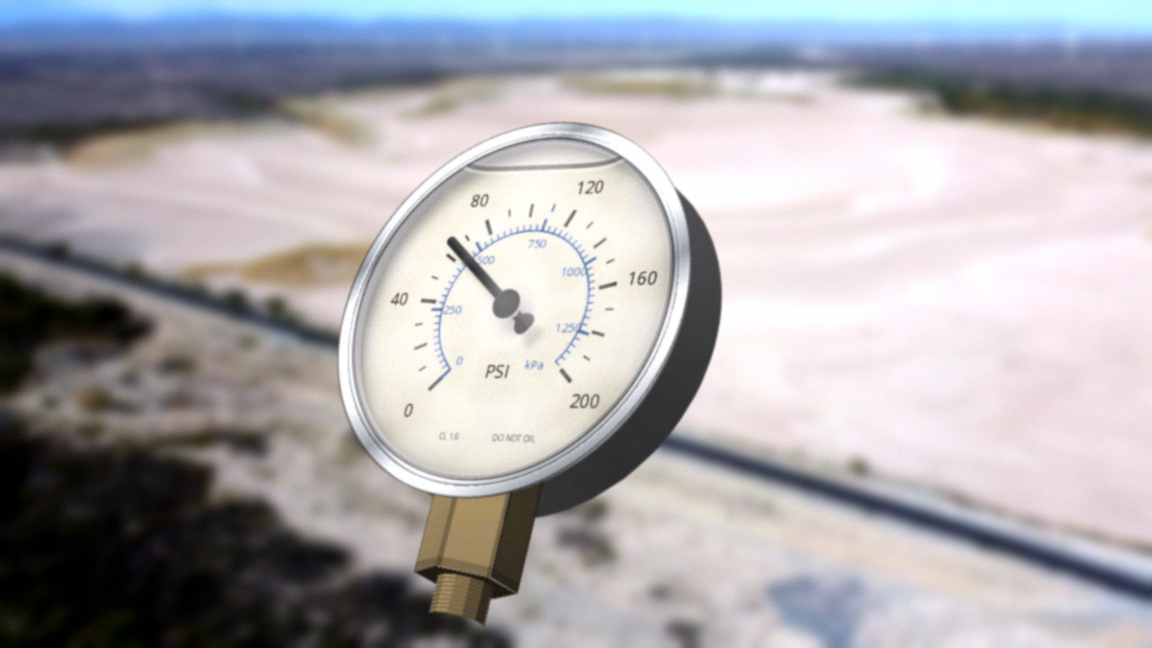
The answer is 65 psi
